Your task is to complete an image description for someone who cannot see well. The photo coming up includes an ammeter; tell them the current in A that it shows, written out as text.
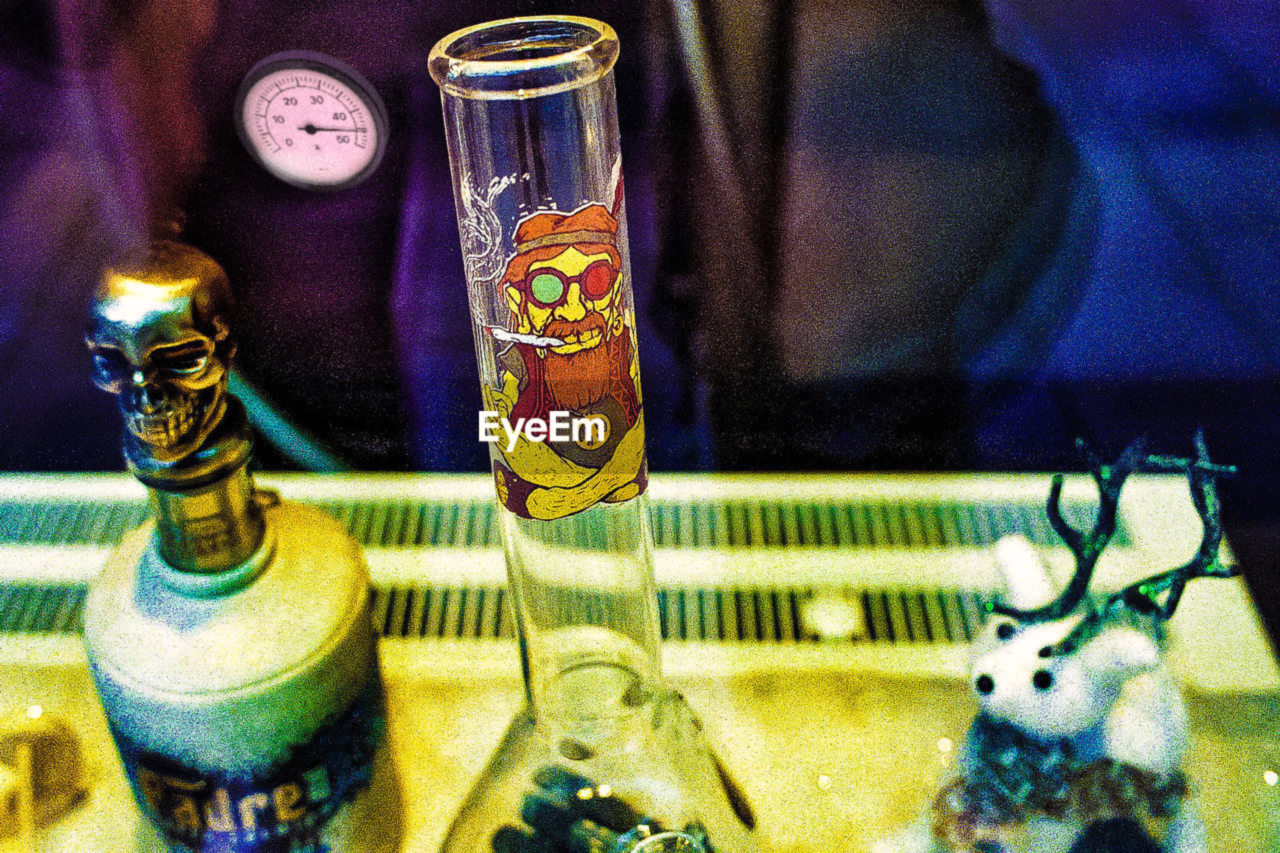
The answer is 45 A
